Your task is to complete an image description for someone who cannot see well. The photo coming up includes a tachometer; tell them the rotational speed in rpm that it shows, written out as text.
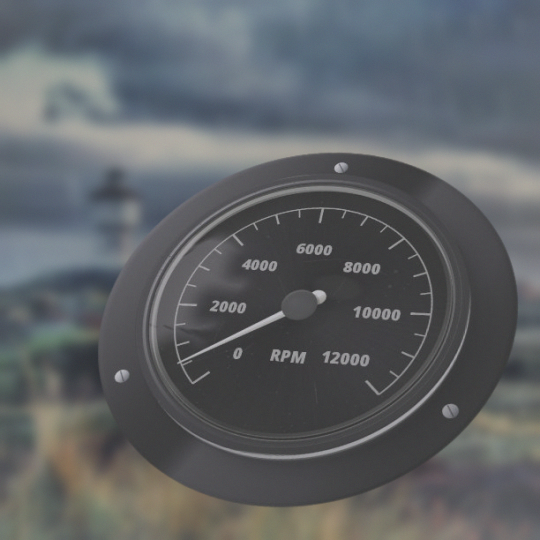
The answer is 500 rpm
